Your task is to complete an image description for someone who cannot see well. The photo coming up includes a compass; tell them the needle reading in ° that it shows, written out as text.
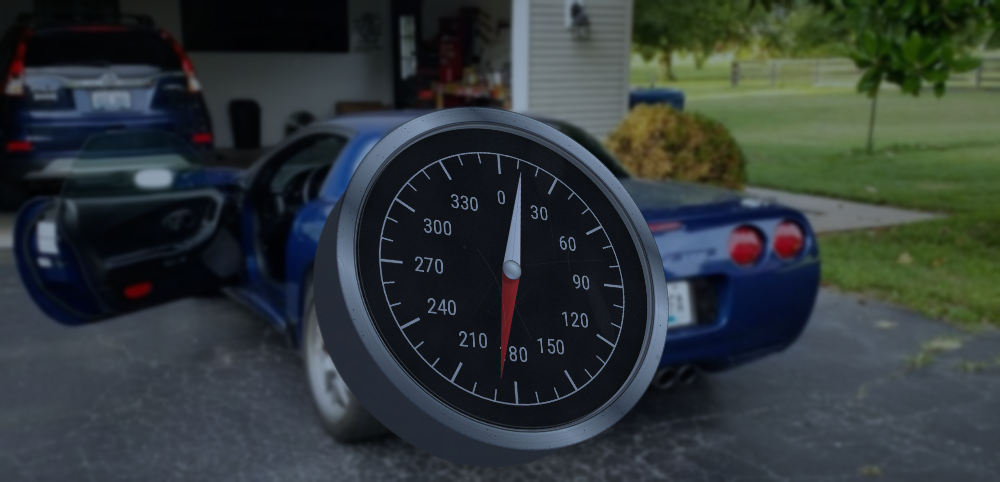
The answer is 190 °
